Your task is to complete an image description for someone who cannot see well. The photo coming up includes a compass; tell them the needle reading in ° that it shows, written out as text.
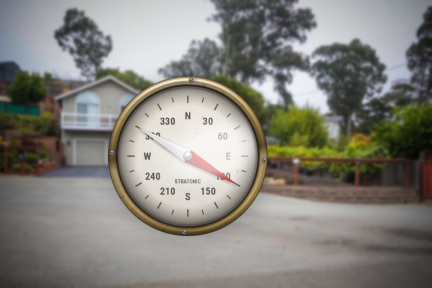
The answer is 120 °
